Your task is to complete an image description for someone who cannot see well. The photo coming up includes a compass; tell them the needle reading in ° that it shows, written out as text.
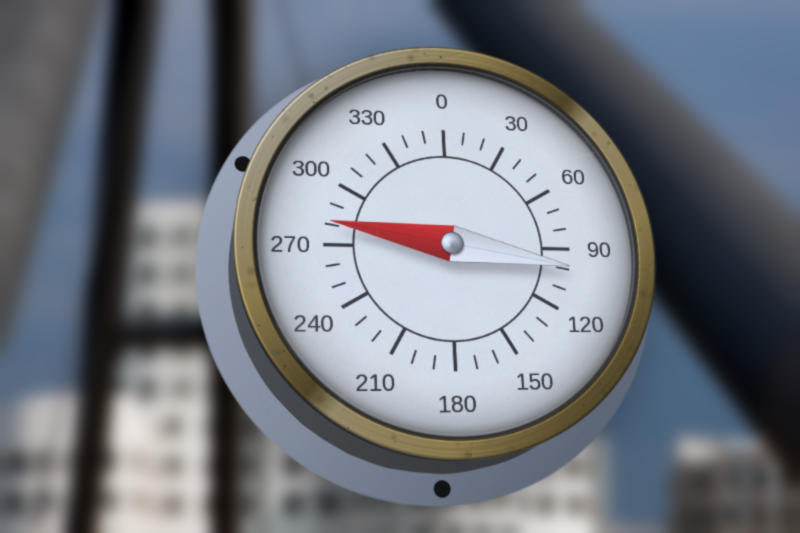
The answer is 280 °
